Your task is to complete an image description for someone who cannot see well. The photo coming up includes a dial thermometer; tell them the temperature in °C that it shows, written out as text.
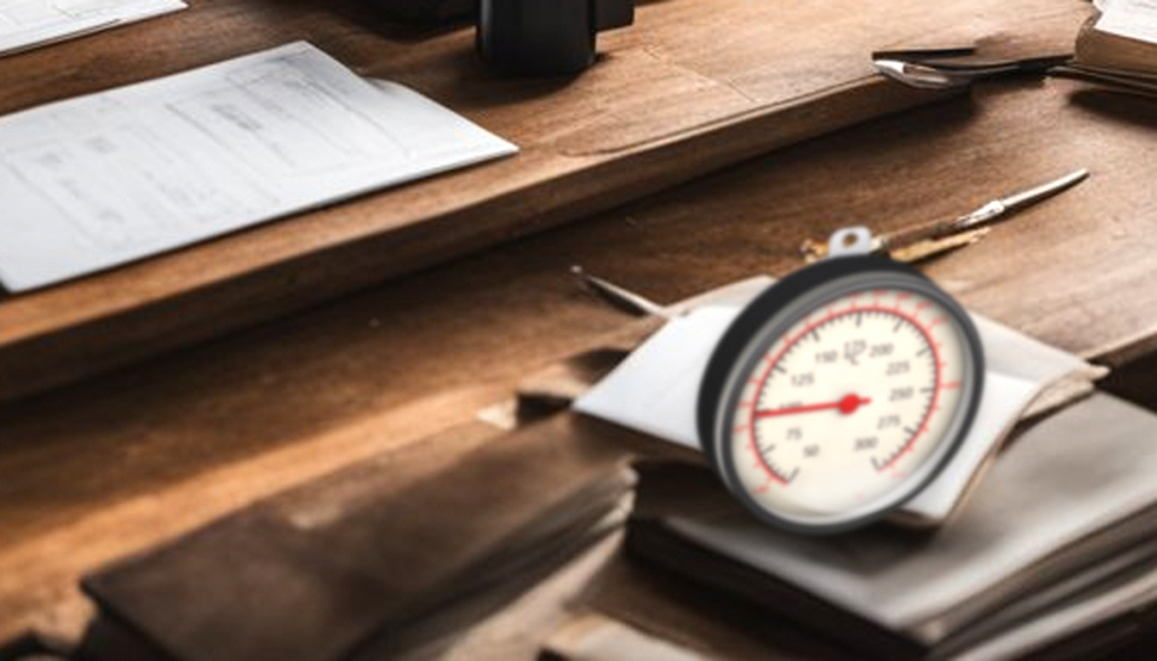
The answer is 100 °C
